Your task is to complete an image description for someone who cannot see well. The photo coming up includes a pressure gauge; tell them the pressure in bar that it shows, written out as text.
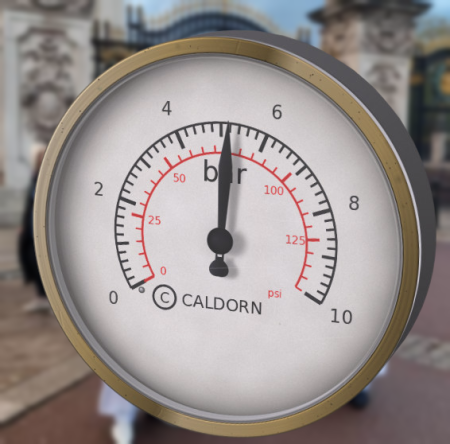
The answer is 5.2 bar
